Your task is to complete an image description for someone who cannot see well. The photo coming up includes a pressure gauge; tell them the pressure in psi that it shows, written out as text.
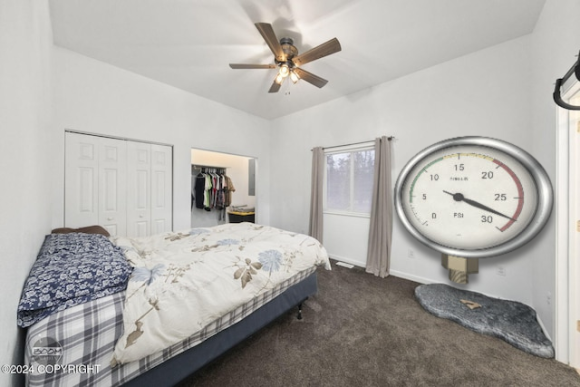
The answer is 28 psi
